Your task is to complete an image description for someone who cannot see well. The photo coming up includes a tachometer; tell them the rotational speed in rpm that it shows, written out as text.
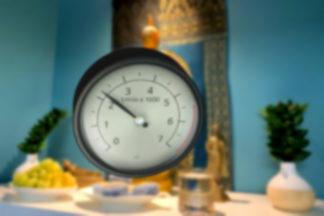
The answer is 2250 rpm
